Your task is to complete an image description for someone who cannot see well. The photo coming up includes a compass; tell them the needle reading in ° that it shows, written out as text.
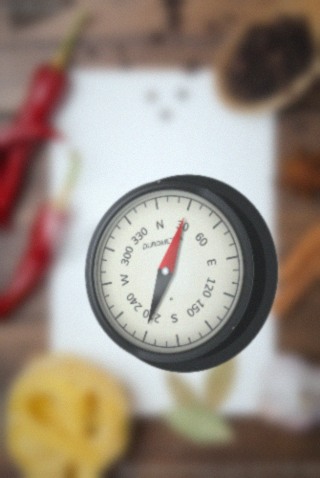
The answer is 30 °
